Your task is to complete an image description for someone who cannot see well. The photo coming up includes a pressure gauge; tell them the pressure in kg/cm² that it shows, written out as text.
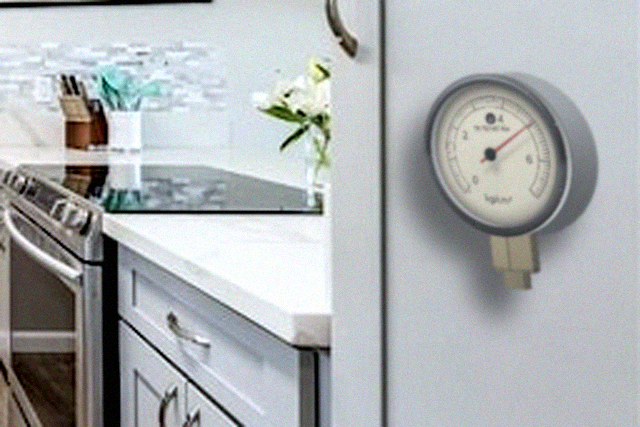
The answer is 5 kg/cm²
